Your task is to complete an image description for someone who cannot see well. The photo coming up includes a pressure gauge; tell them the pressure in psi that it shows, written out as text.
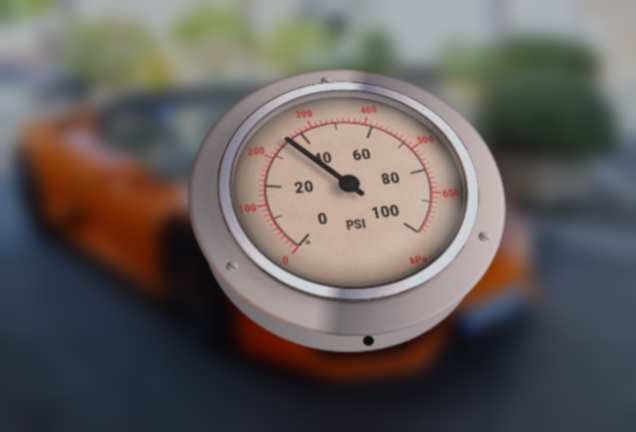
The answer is 35 psi
